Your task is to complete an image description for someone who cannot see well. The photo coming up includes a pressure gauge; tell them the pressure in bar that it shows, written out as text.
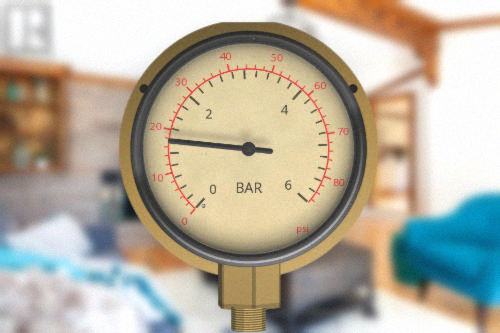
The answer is 1.2 bar
